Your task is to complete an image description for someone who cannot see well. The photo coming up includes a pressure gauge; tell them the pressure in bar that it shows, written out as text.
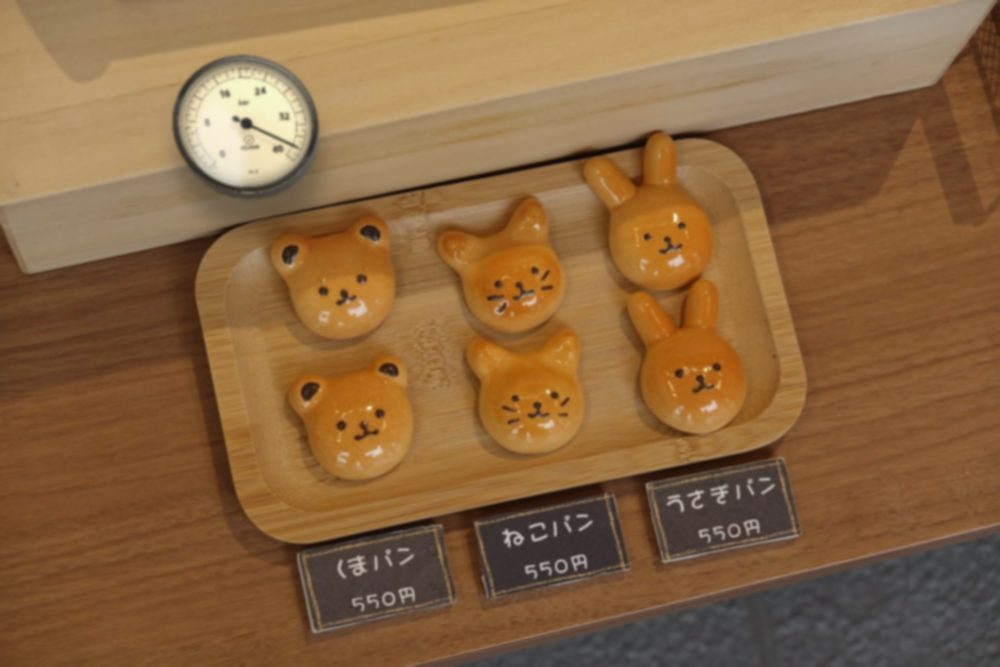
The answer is 38 bar
